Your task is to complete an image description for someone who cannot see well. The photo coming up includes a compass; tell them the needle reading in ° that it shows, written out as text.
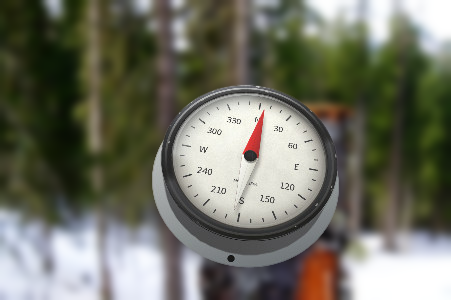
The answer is 5 °
